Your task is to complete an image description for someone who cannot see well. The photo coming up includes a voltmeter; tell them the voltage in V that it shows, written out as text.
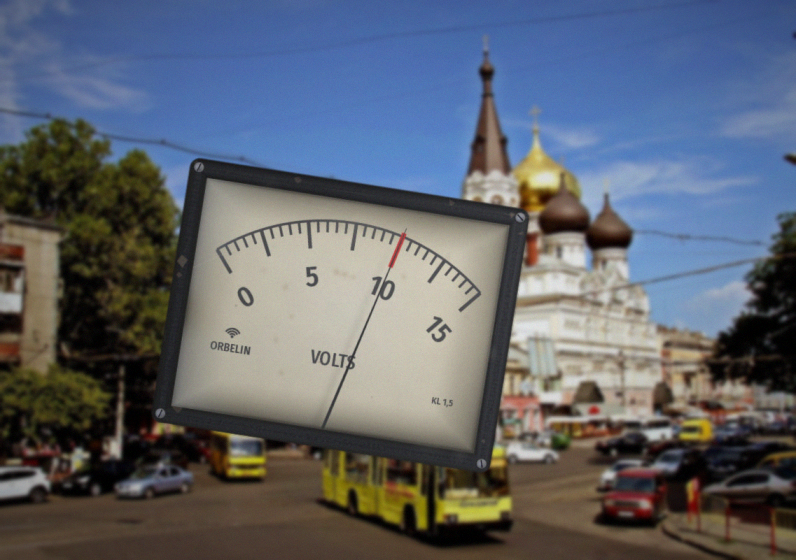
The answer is 10 V
